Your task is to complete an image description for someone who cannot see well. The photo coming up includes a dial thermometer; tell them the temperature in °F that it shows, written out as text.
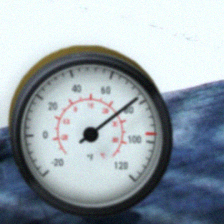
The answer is 76 °F
